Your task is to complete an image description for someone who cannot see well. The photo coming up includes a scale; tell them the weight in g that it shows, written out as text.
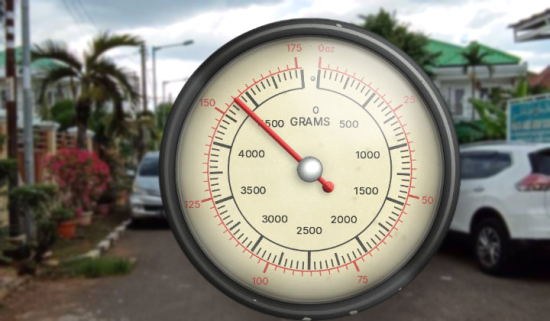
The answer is 4400 g
